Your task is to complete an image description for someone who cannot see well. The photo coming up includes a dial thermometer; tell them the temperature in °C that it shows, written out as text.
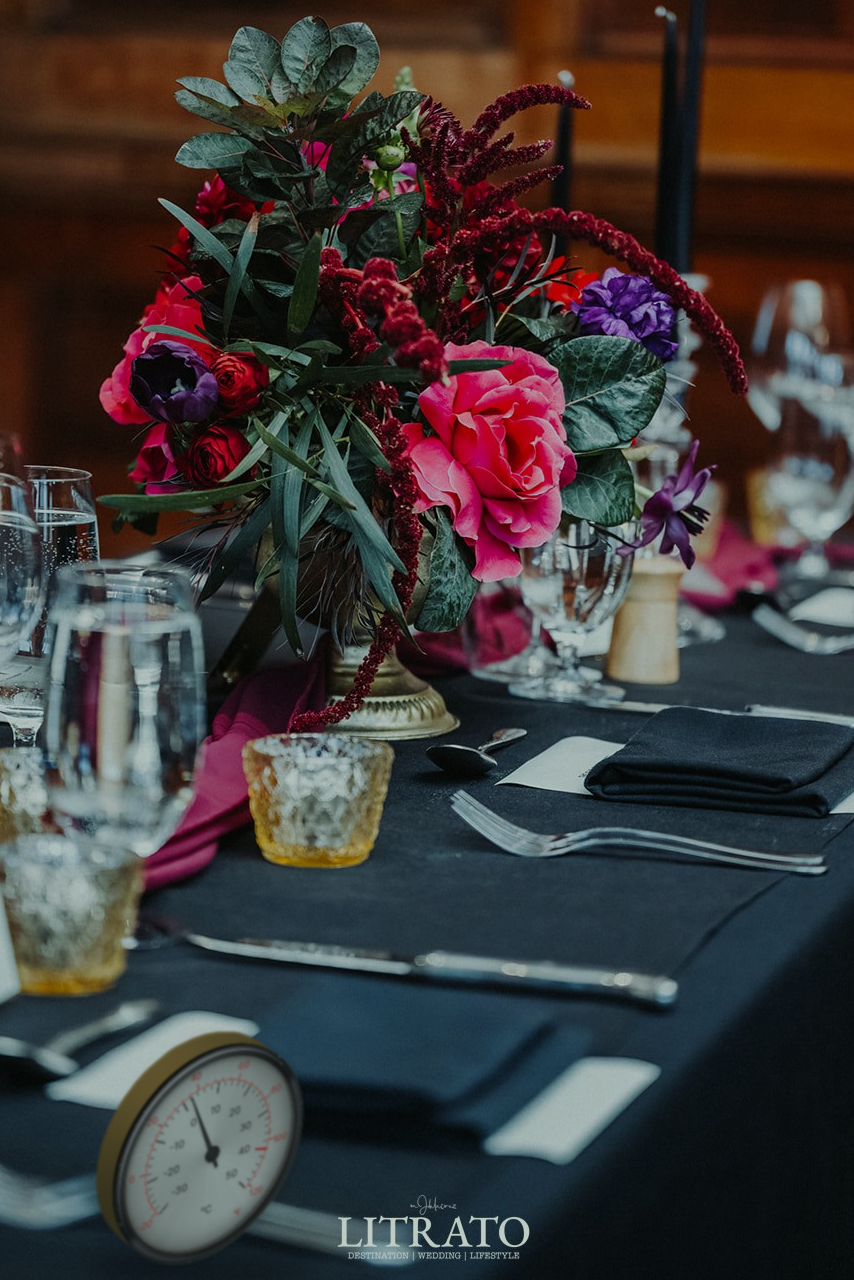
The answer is 2 °C
